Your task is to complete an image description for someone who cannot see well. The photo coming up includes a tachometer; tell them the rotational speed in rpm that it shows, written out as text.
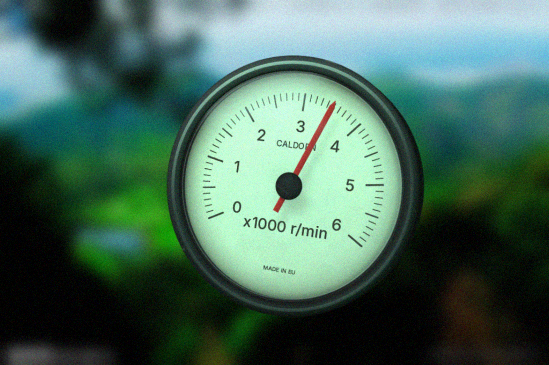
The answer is 3500 rpm
